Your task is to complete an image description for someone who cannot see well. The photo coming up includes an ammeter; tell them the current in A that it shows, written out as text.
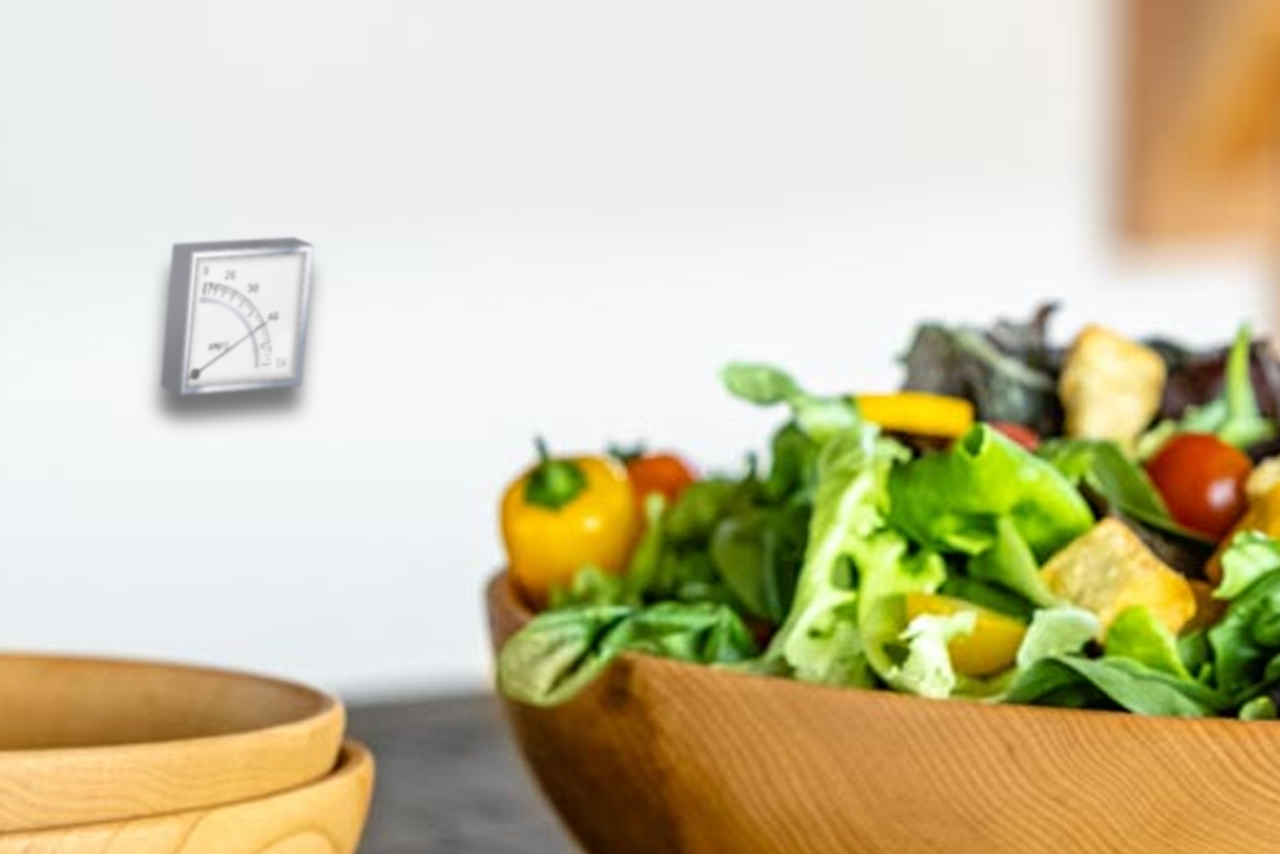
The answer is 40 A
